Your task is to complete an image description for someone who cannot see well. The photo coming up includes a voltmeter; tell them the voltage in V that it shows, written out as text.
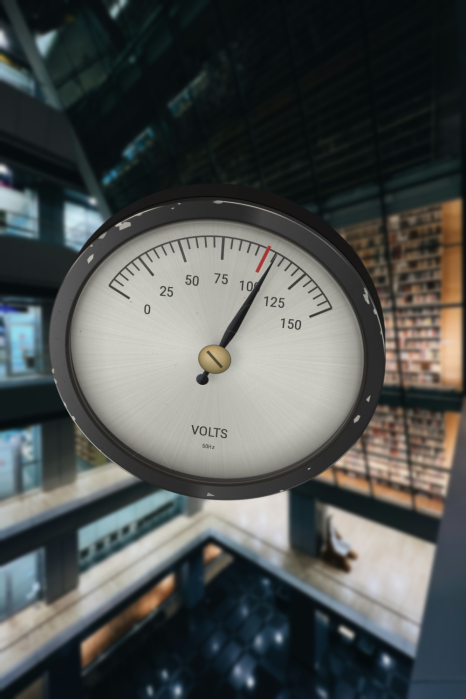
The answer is 105 V
